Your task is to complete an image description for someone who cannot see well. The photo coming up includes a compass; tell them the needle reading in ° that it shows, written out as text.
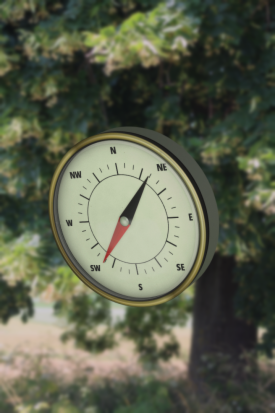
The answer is 220 °
